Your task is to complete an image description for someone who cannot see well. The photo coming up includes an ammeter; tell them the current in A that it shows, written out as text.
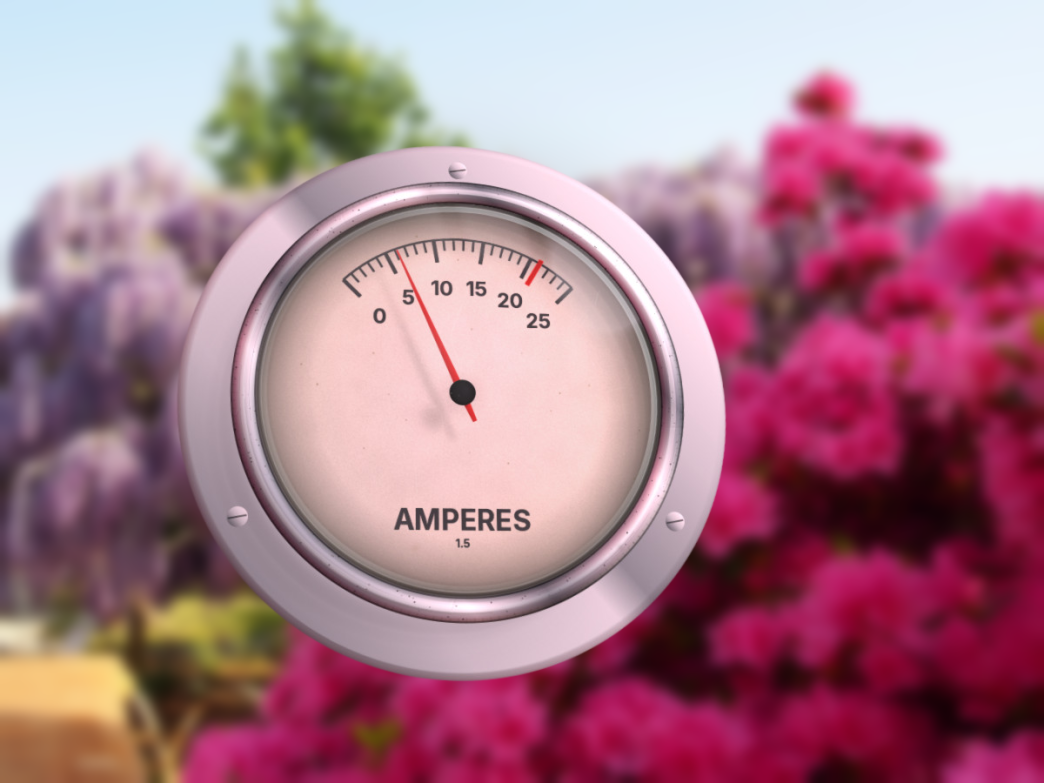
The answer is 6 A
